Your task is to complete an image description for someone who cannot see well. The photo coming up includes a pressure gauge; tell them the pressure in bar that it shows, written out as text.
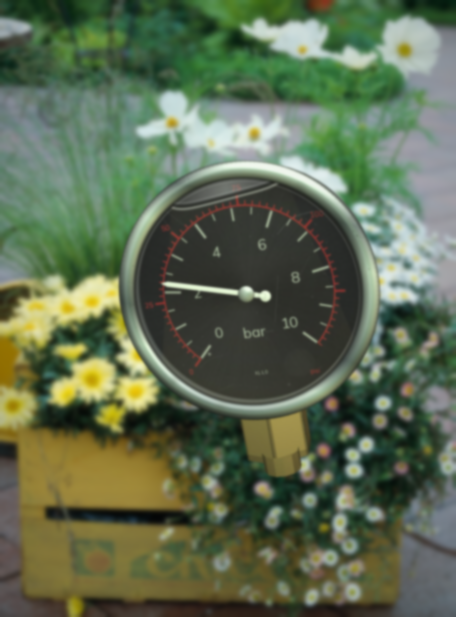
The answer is 2.25 bar
